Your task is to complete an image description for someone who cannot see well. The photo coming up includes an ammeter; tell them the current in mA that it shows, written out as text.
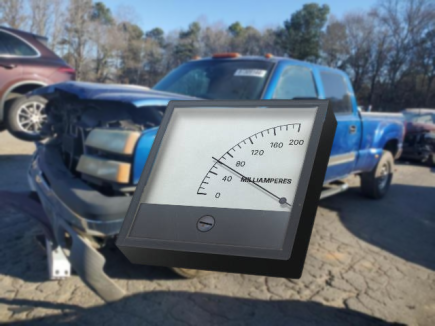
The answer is 60 mA
